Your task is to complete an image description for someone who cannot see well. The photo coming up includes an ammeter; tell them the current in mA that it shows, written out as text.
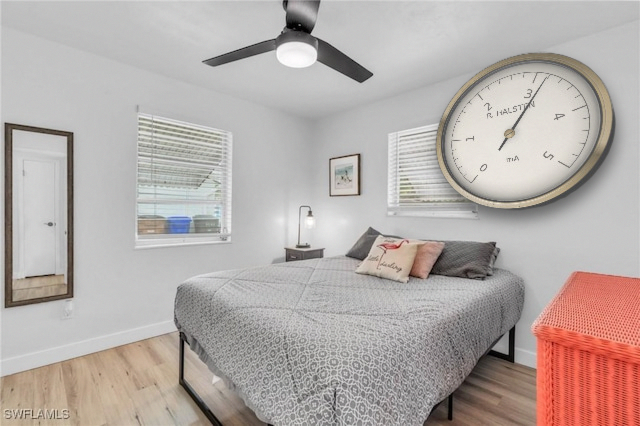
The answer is 3.2 mA
